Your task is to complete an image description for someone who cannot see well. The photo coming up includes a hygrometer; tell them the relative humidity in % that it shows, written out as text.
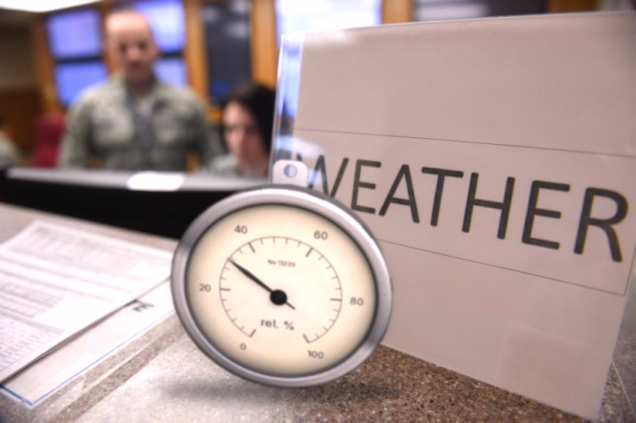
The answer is 32 %
